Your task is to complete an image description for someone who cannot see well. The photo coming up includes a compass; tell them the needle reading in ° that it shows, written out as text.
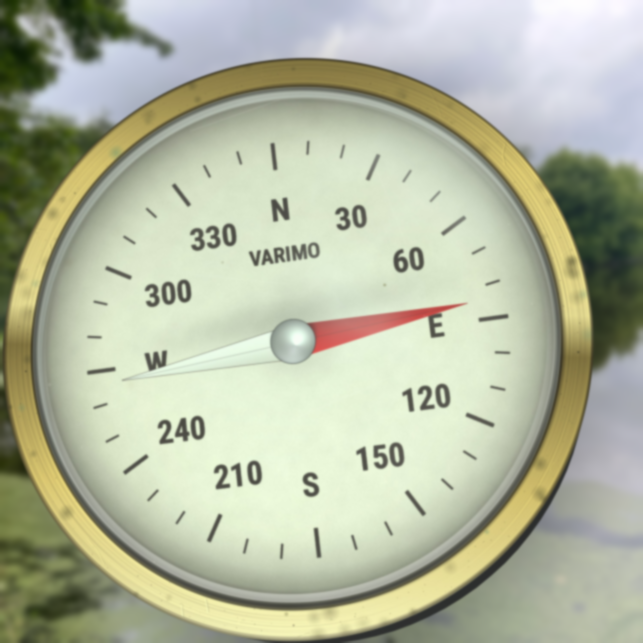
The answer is 85 °
